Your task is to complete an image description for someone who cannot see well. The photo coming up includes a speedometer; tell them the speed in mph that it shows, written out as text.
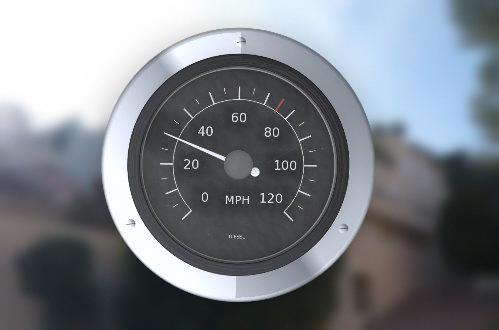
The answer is 30 mph
